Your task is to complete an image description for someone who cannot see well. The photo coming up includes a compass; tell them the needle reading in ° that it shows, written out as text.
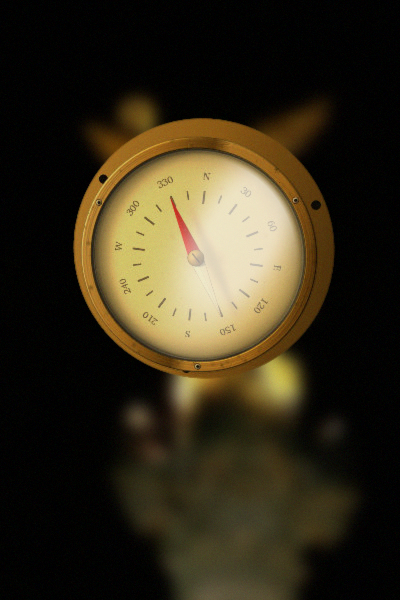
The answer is 330 °
